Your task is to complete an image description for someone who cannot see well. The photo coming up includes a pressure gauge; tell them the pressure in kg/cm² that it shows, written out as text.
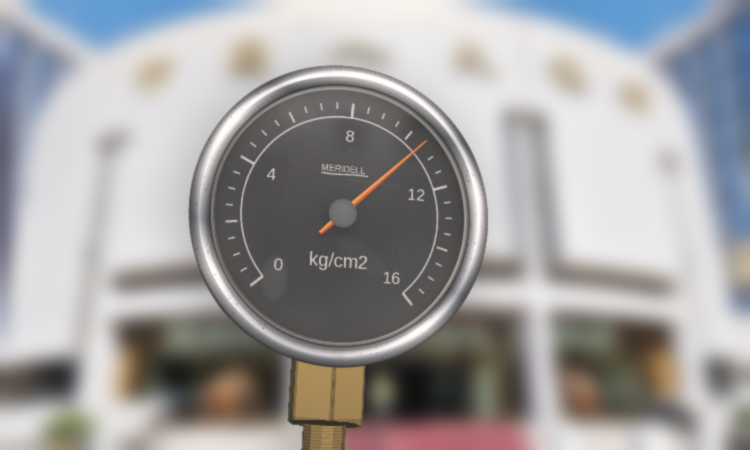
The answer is 10.5 kg/cm²
